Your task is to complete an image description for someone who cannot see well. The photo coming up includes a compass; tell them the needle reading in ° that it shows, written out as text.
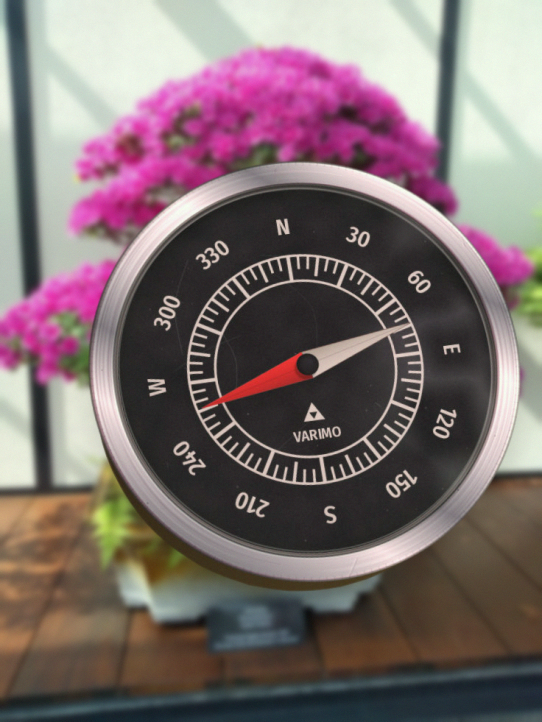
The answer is 255 °
